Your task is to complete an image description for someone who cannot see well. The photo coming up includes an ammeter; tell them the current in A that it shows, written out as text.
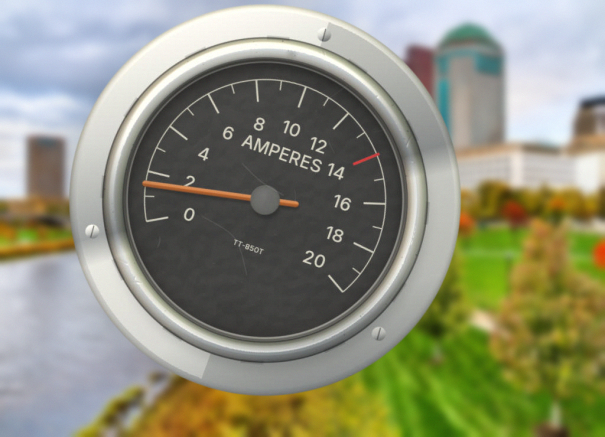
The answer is 1.5 A
